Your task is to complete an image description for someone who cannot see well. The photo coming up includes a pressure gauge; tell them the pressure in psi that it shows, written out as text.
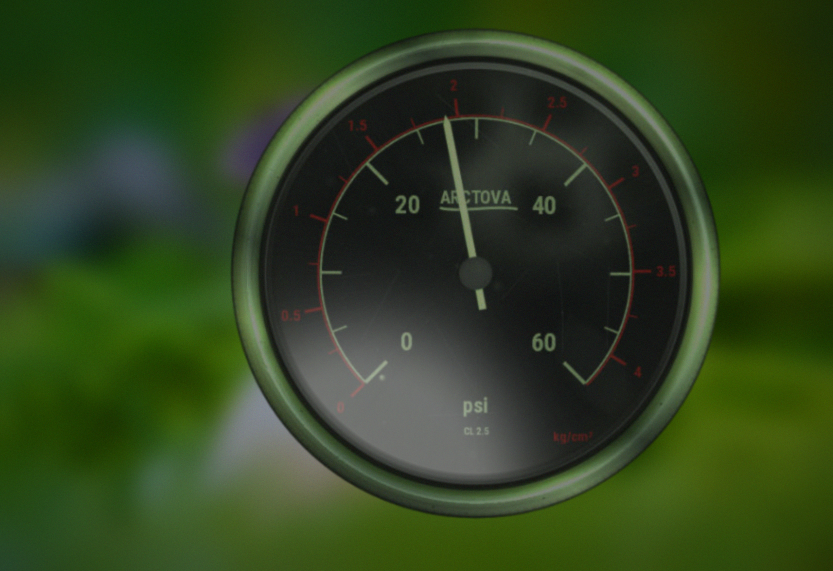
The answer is 27.5 psi
